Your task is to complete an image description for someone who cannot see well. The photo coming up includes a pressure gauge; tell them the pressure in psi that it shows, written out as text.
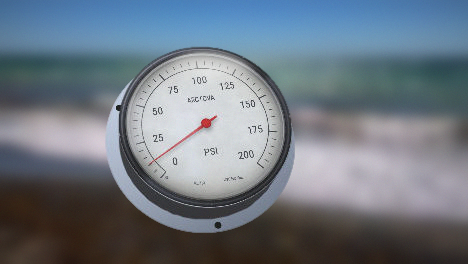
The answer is 10 psi
